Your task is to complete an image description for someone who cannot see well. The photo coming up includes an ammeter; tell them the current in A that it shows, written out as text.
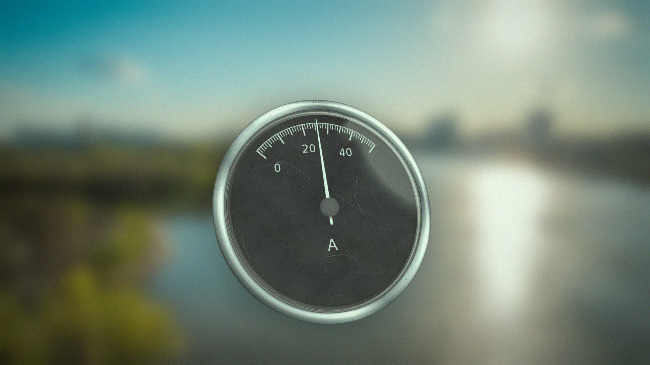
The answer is 25 A
